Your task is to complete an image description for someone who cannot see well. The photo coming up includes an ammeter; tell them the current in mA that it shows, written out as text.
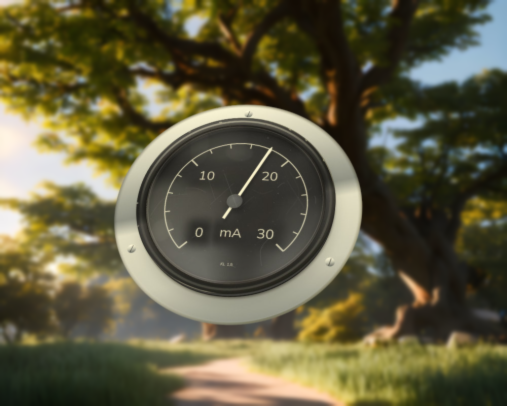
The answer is 18 mA
